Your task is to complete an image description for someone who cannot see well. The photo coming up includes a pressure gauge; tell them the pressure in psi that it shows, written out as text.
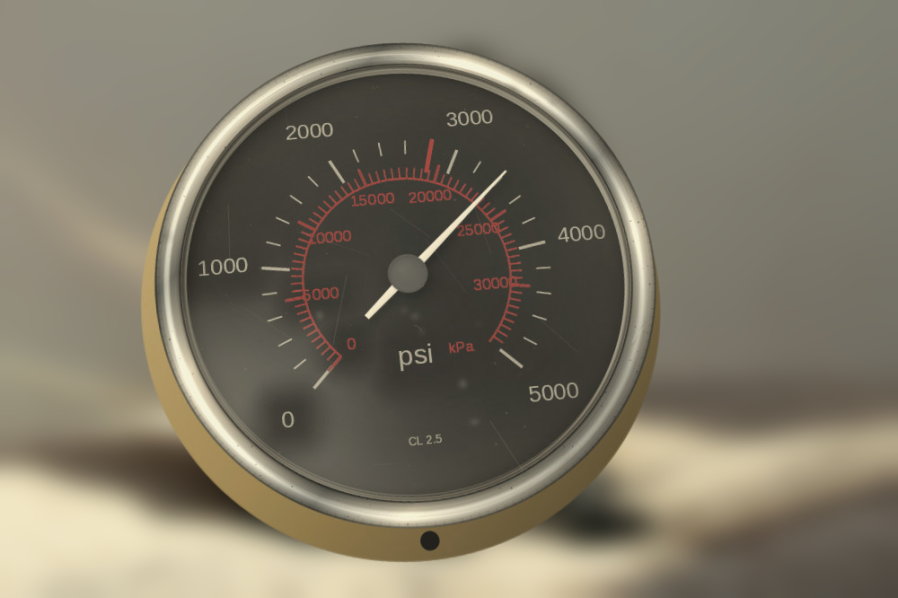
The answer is 3400 psi
